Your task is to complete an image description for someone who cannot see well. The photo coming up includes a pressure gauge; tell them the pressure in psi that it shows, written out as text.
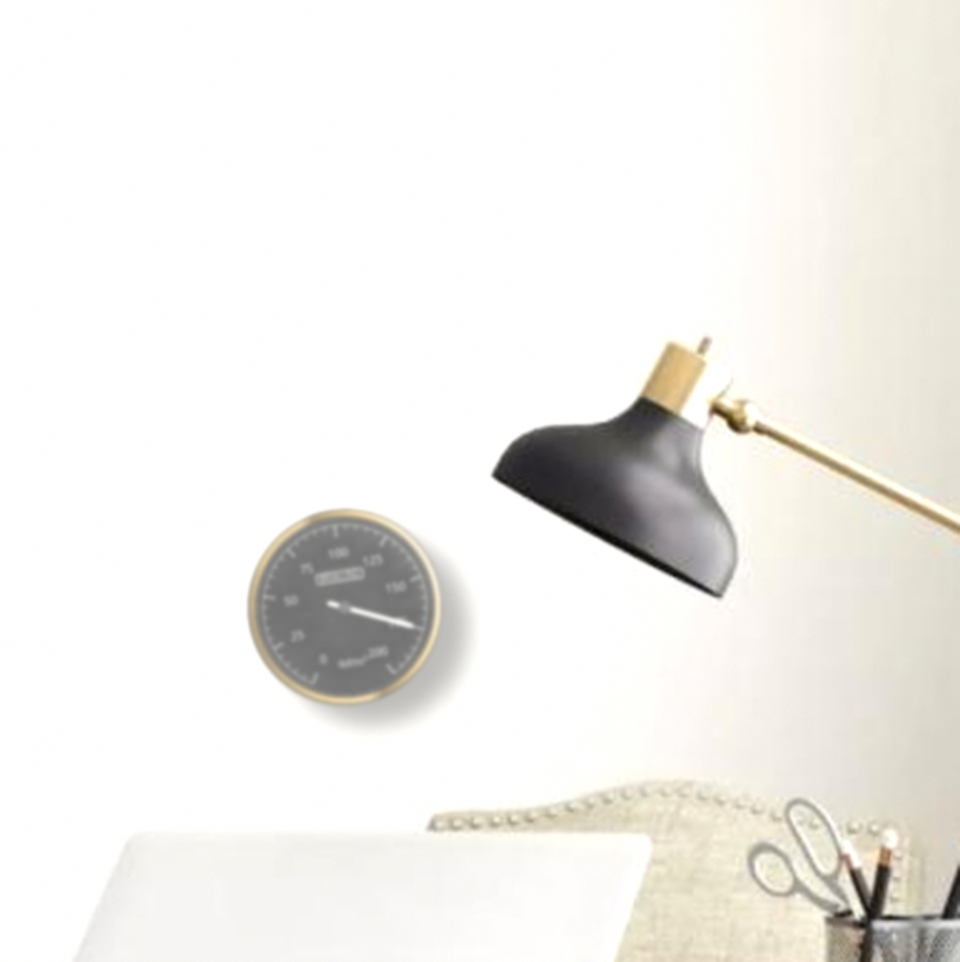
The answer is 175 psi
